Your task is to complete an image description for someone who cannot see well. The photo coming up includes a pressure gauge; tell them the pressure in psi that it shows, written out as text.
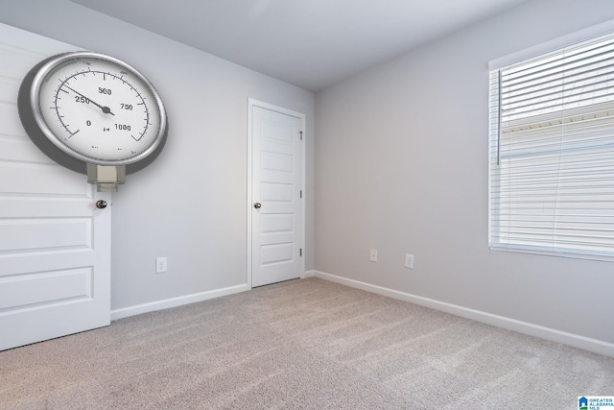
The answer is 275 psi
